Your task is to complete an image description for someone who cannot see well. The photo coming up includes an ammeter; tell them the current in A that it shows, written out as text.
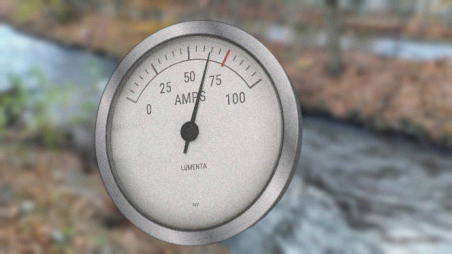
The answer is 65 A
